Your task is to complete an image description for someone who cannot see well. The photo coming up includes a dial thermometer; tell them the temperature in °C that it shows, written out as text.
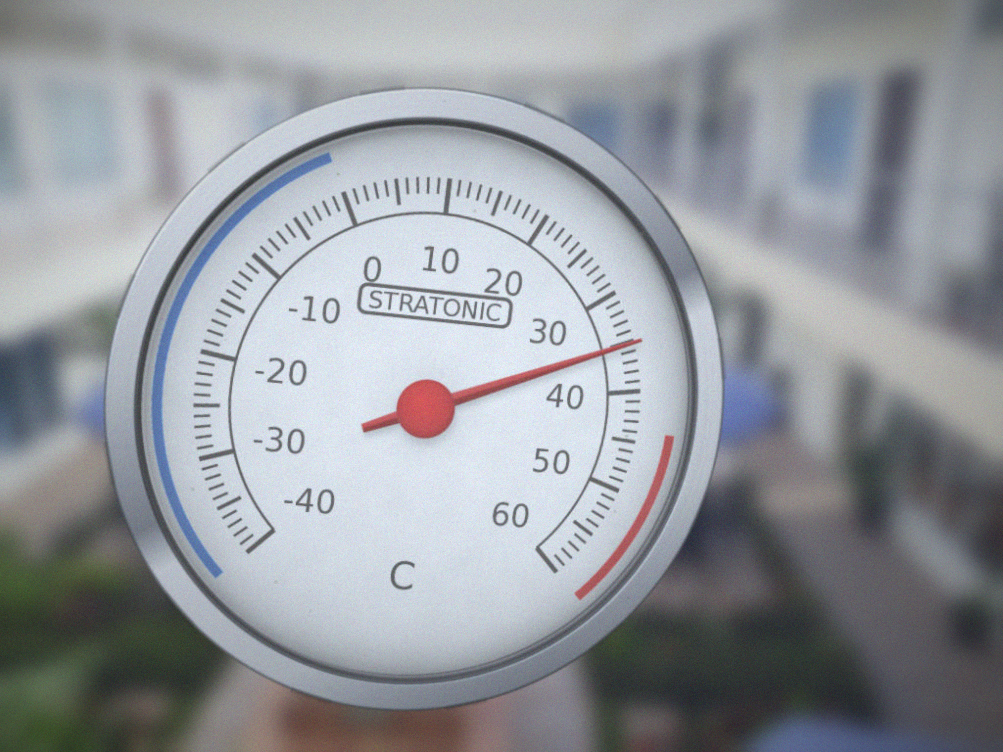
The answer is 35 °C
